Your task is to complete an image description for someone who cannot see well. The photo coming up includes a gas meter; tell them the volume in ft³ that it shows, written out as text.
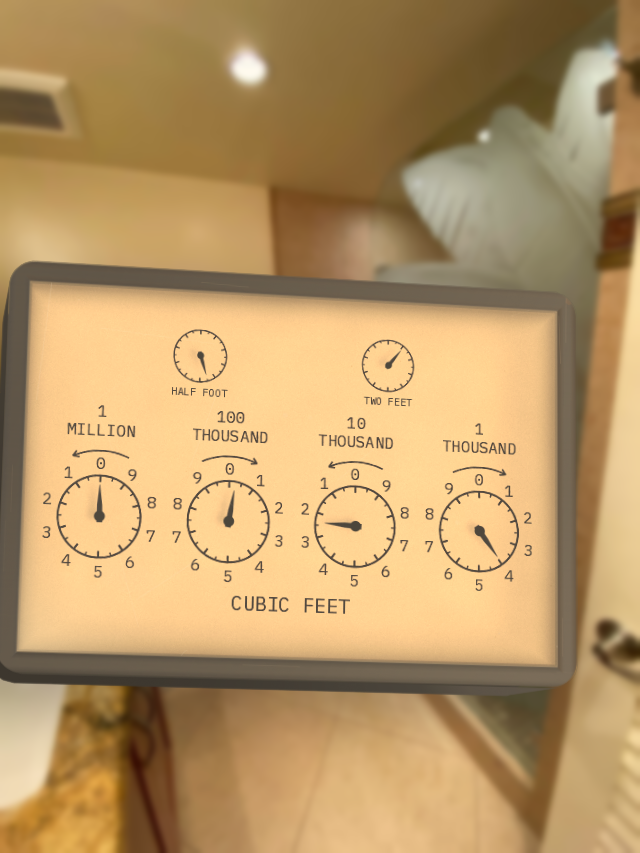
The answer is 2400 ft³
